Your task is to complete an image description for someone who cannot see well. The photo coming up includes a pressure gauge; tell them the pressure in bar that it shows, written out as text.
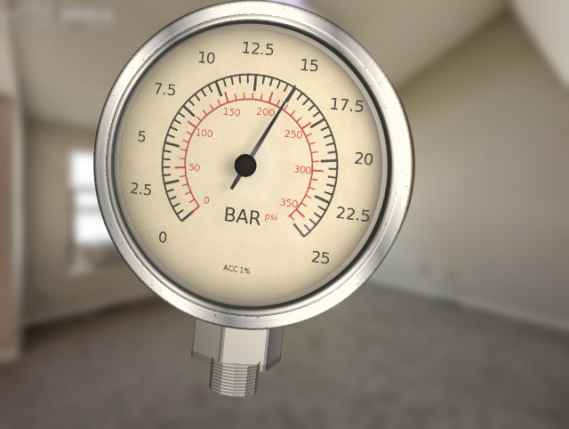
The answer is 15 bar
